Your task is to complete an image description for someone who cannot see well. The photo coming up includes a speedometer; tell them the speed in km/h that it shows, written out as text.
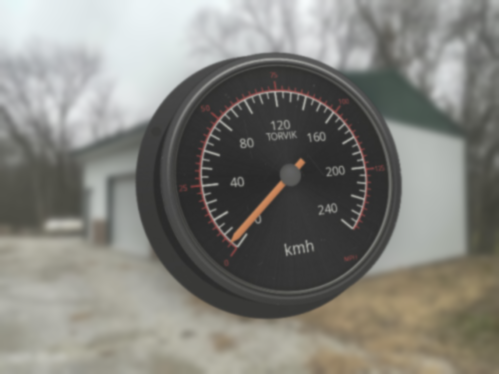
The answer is 5 km/h
